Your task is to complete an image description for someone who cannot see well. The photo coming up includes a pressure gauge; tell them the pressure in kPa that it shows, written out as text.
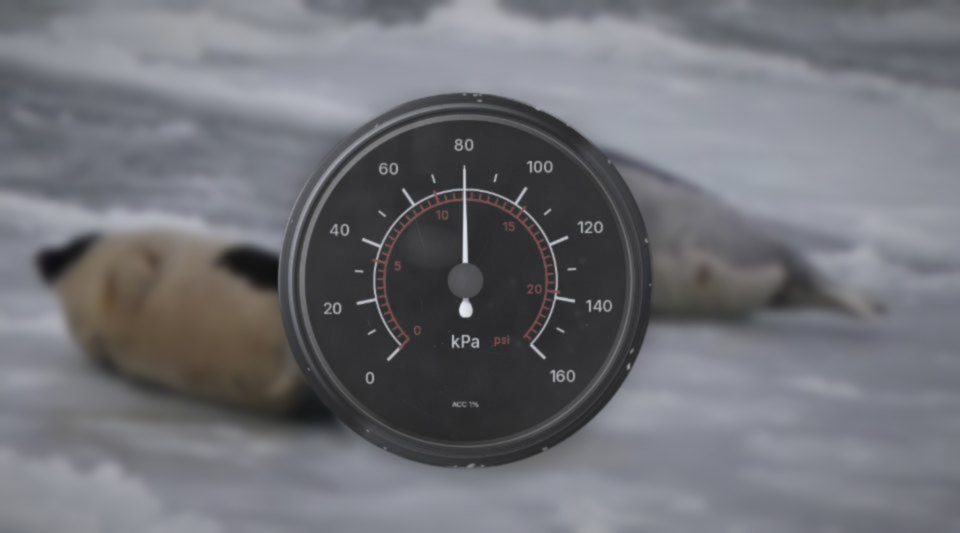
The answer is 80 kPa
